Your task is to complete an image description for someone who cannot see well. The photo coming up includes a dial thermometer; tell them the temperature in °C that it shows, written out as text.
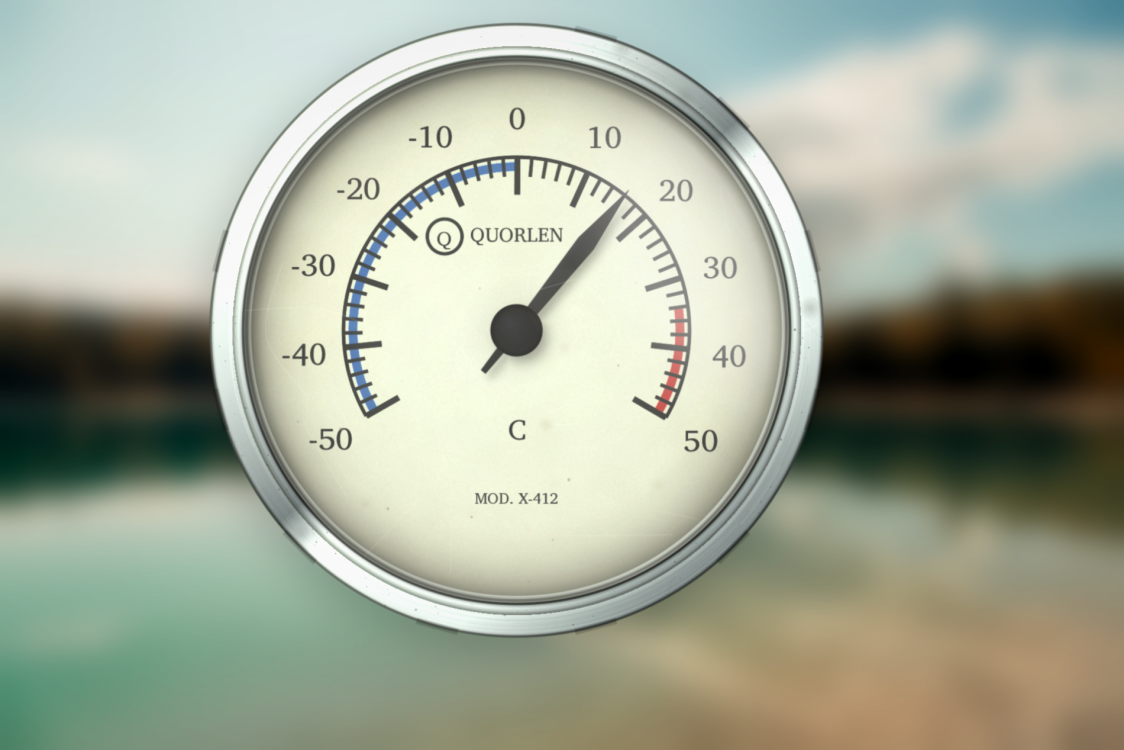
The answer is 16 °C
